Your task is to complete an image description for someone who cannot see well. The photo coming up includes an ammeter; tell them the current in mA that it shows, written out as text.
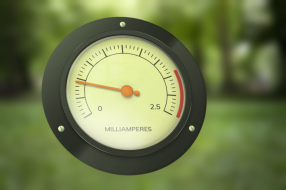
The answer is 0.45 mA
